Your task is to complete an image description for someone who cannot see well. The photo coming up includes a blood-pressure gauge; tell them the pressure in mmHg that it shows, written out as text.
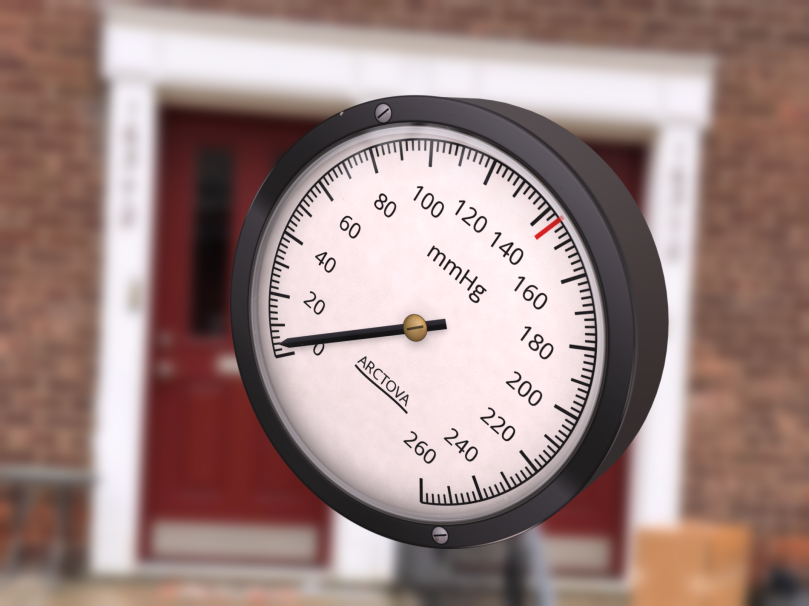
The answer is 4 mmHg
